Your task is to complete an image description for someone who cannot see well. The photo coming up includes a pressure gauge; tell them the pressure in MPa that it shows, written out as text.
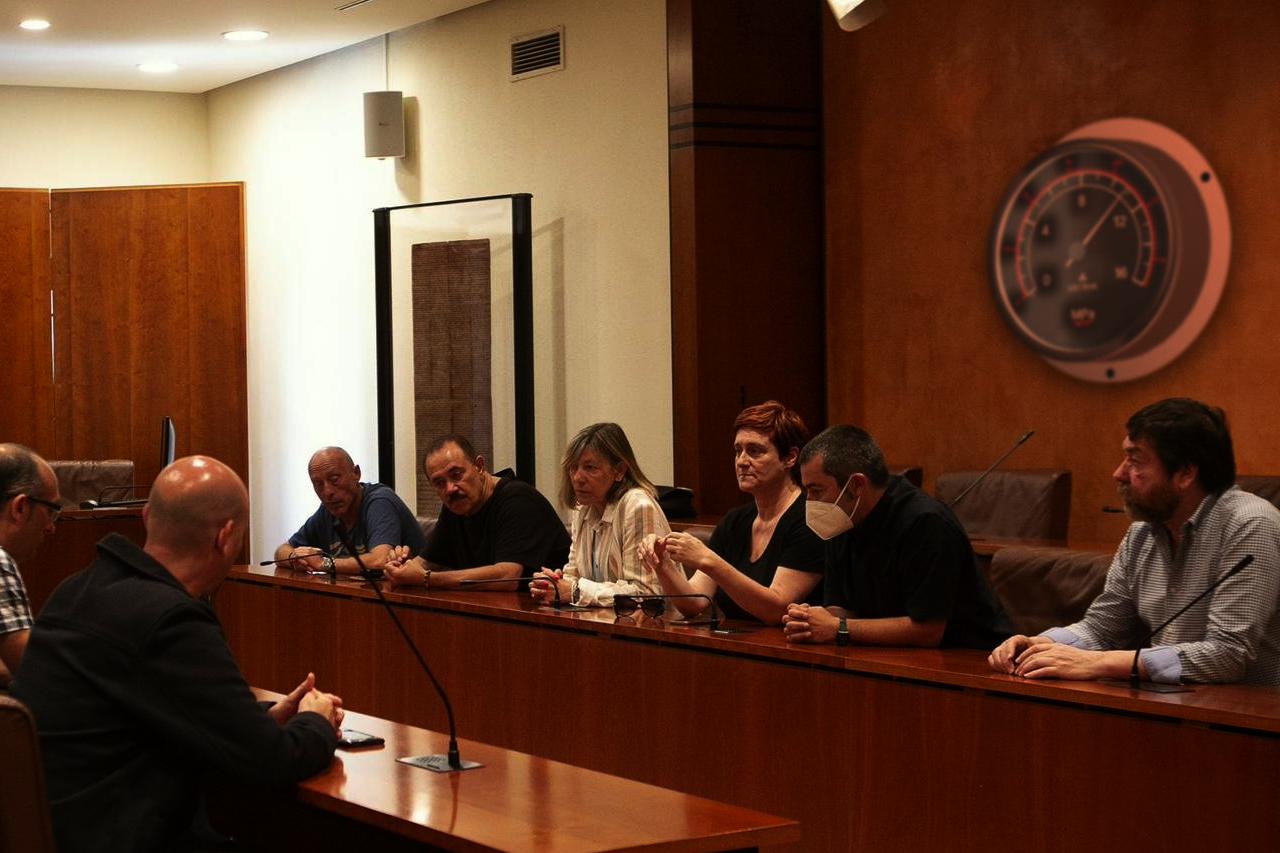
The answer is 11 MPa
